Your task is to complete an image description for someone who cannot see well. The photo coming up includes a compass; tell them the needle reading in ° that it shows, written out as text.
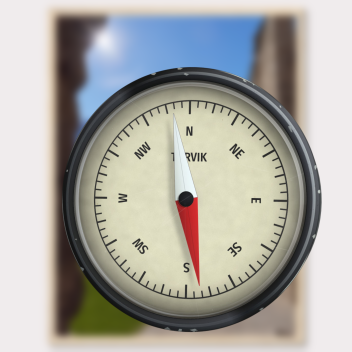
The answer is 170 °
